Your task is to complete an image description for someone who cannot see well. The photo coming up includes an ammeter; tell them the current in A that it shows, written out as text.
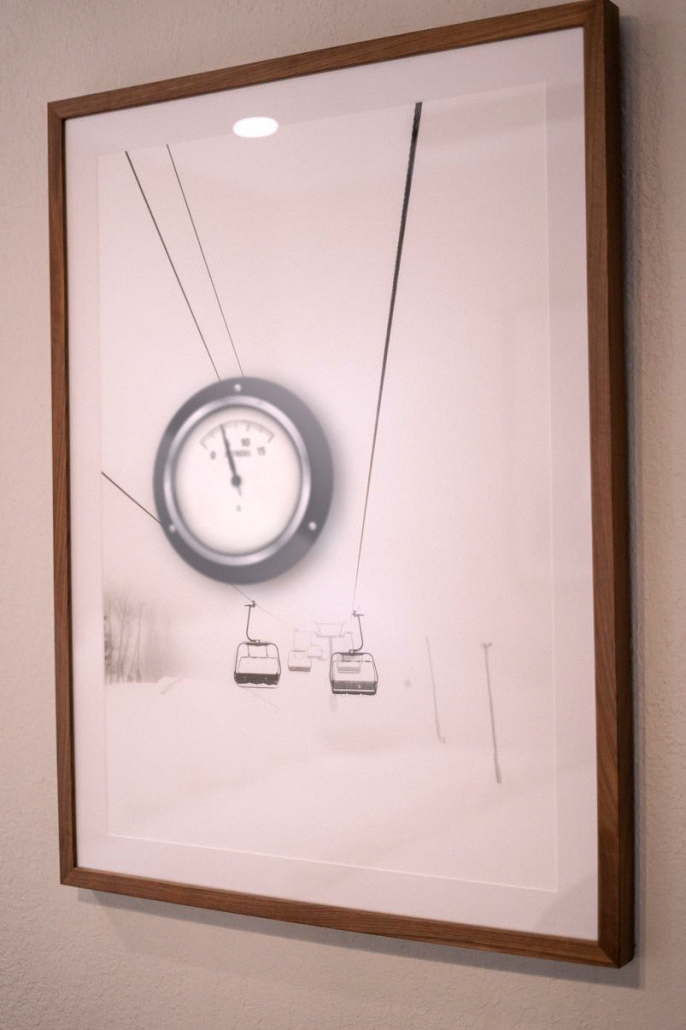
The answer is 5 A
